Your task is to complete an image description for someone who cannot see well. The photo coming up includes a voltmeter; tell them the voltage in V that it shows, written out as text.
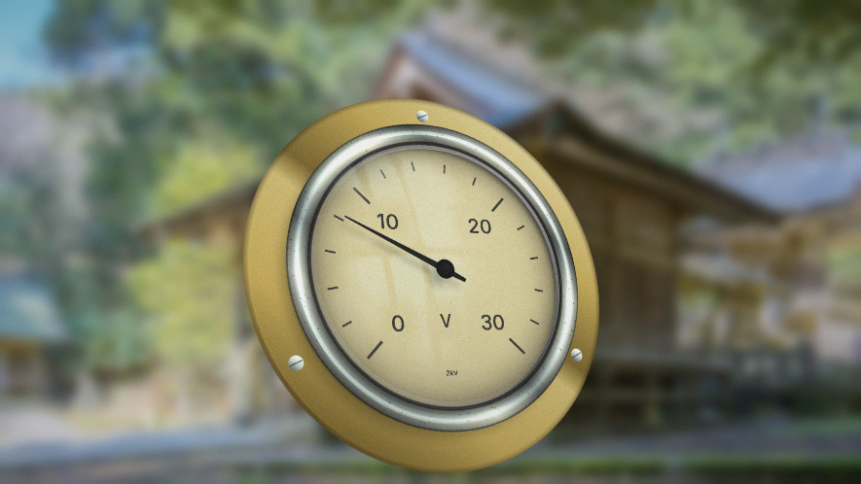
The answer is 8 V
